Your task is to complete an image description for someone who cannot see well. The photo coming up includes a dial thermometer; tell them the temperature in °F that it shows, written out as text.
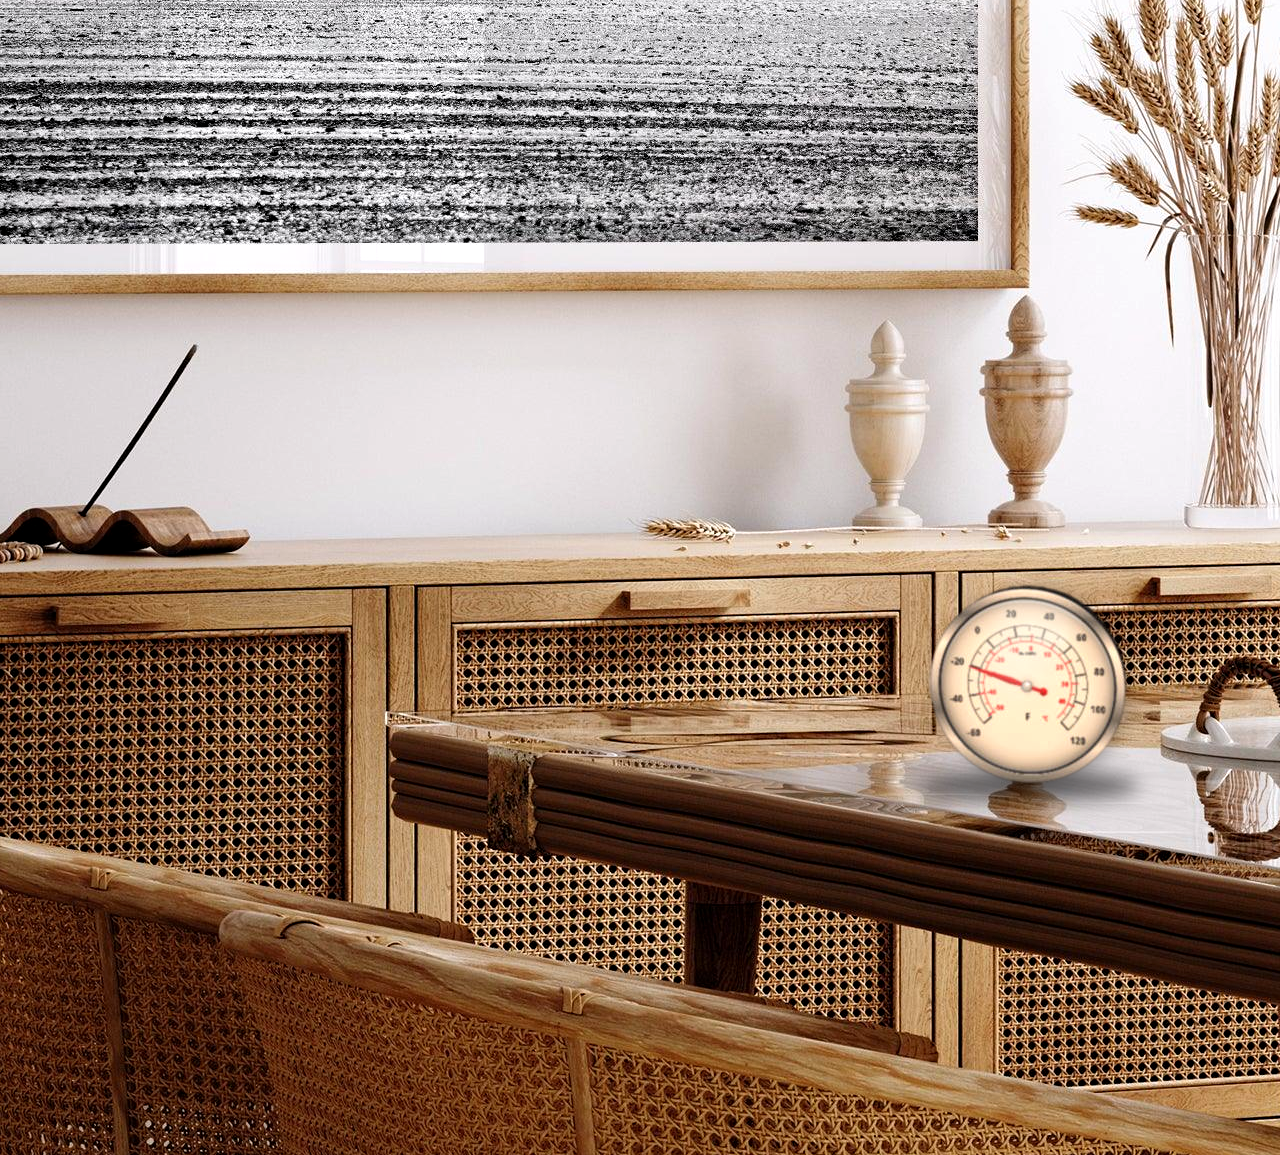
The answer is -20 °F
